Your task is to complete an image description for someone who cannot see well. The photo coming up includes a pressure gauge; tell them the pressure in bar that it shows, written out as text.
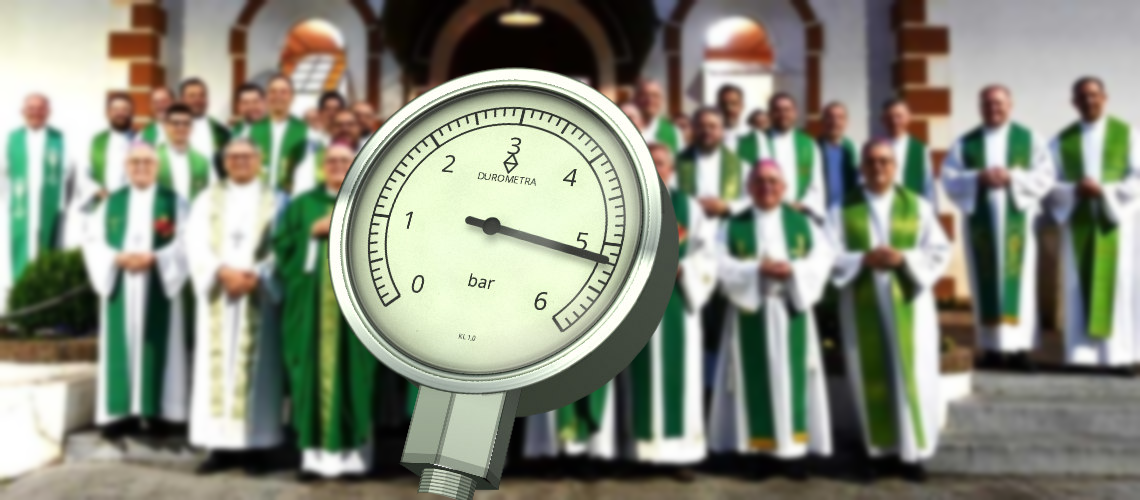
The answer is 5.2 bar
